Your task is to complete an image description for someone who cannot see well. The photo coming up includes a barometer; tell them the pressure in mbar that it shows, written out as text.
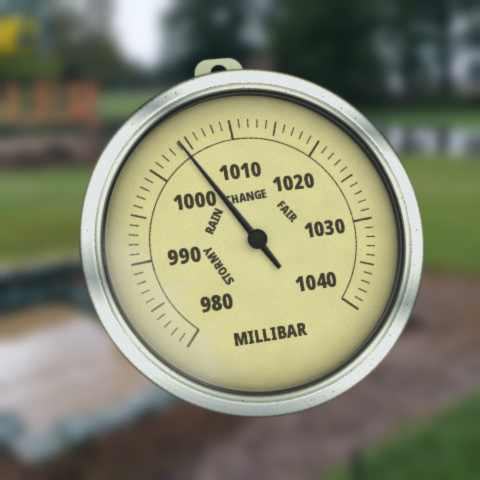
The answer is 1004 mbar
